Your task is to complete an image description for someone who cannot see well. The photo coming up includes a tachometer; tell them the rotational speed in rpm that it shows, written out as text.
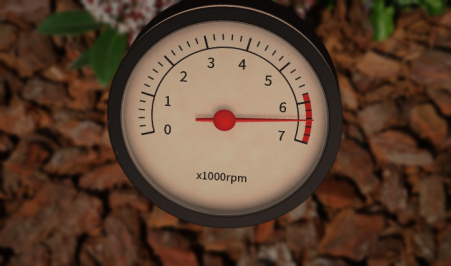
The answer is 6400 rpm
